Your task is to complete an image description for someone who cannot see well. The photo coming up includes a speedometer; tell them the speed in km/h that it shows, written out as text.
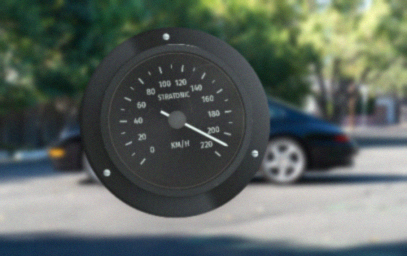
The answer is 210 km/h
